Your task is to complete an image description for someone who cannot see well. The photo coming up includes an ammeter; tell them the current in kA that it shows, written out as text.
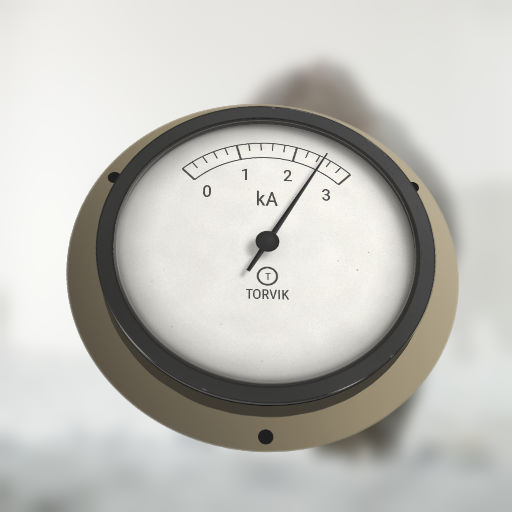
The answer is 2.5 kA
